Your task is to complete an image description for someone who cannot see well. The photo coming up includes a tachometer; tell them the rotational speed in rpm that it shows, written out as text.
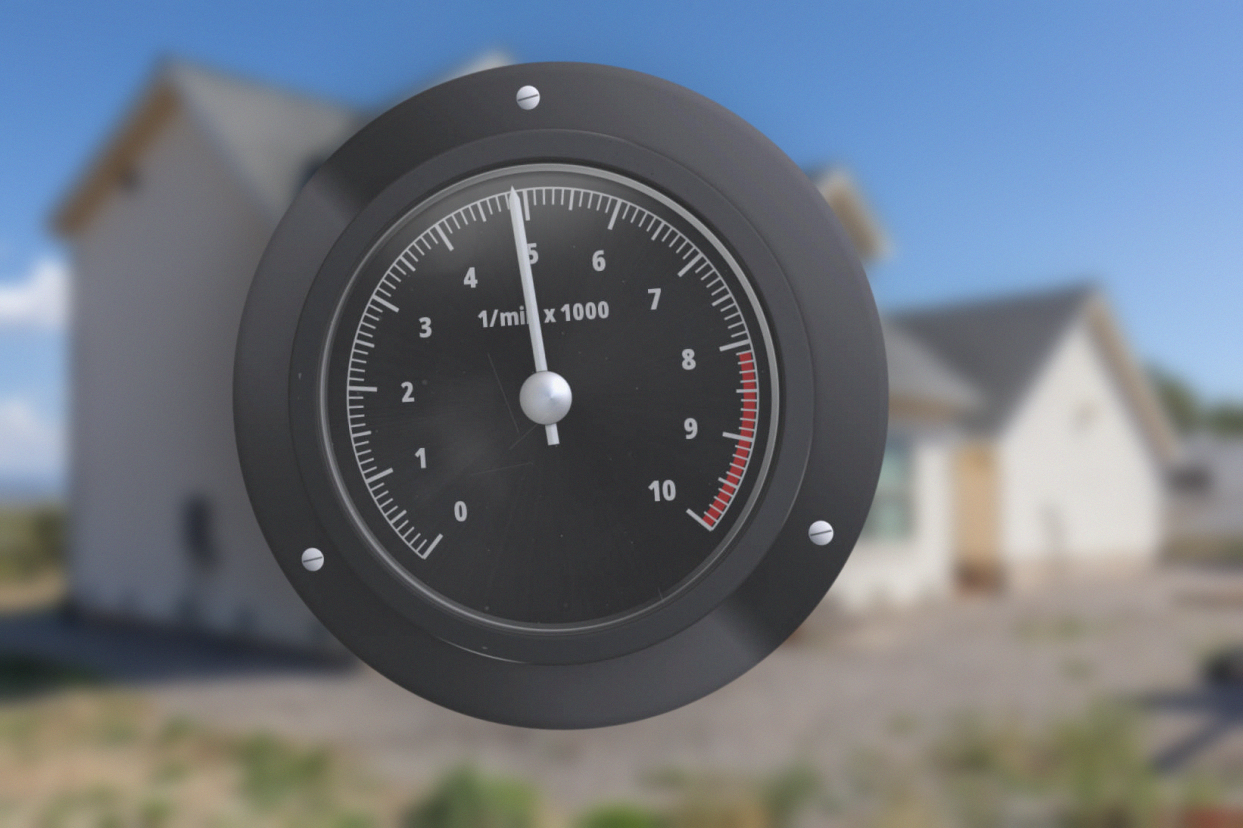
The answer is 4900 rpm
